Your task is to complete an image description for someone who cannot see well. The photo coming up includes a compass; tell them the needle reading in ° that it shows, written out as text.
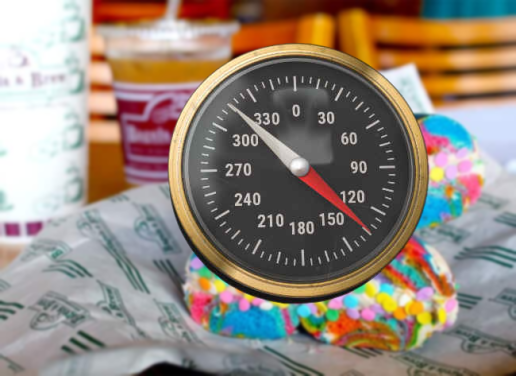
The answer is 135 °
